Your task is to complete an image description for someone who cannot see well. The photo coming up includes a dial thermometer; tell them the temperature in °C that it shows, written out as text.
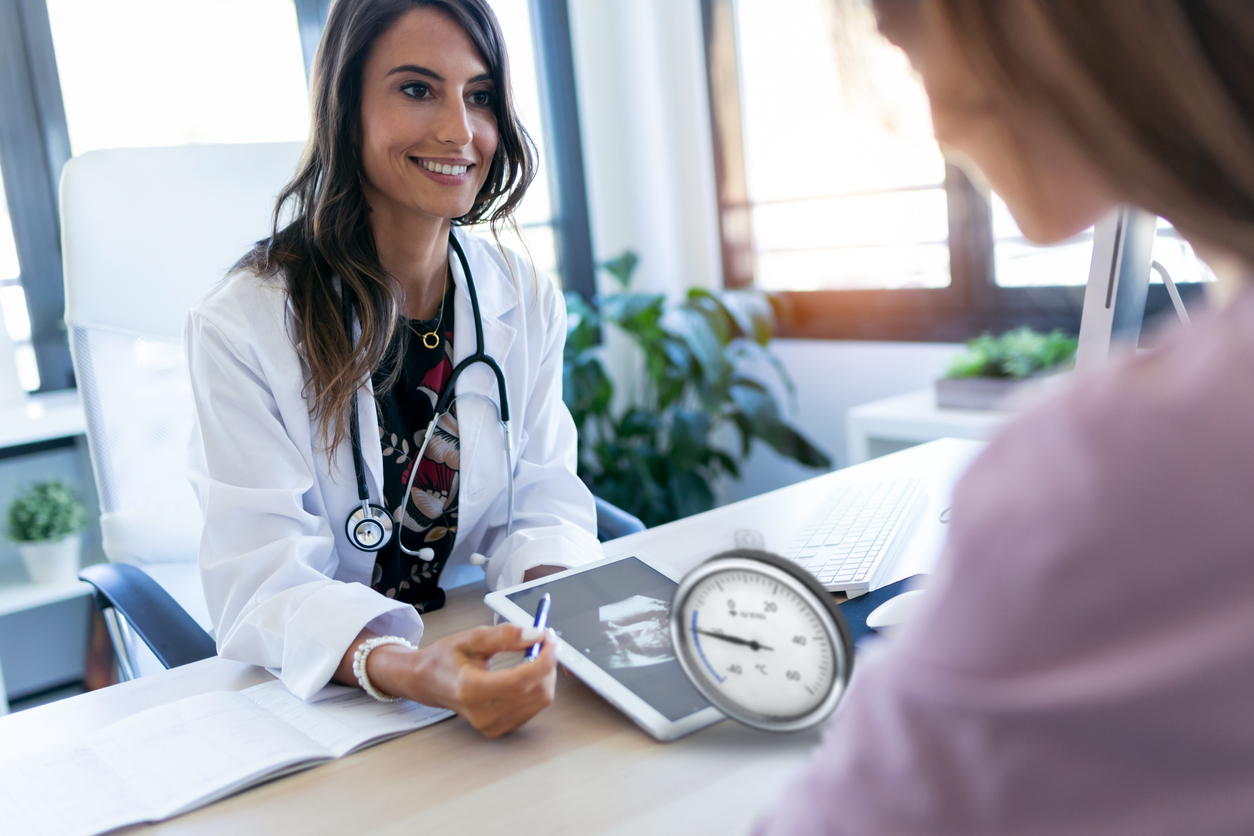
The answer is -20 °C
